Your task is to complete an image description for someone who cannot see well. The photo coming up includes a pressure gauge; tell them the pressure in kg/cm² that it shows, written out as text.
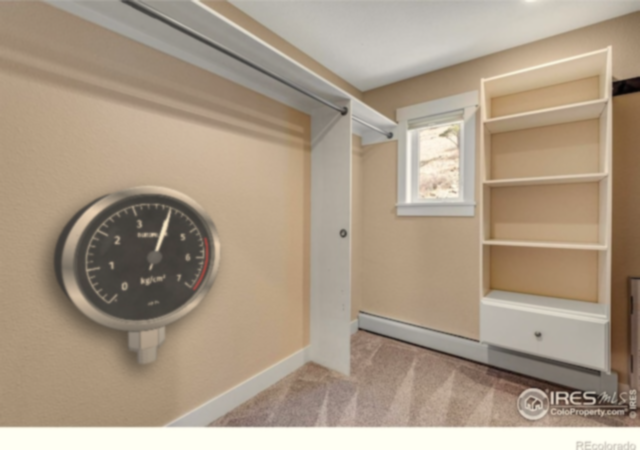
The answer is 4 kg/cm²
